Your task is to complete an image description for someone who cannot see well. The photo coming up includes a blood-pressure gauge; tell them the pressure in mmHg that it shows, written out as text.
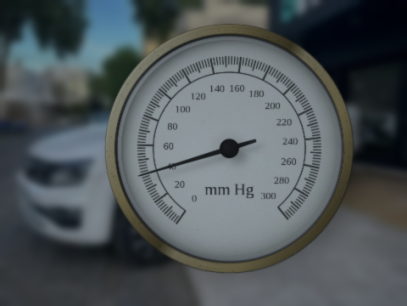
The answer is 40 mmHg
